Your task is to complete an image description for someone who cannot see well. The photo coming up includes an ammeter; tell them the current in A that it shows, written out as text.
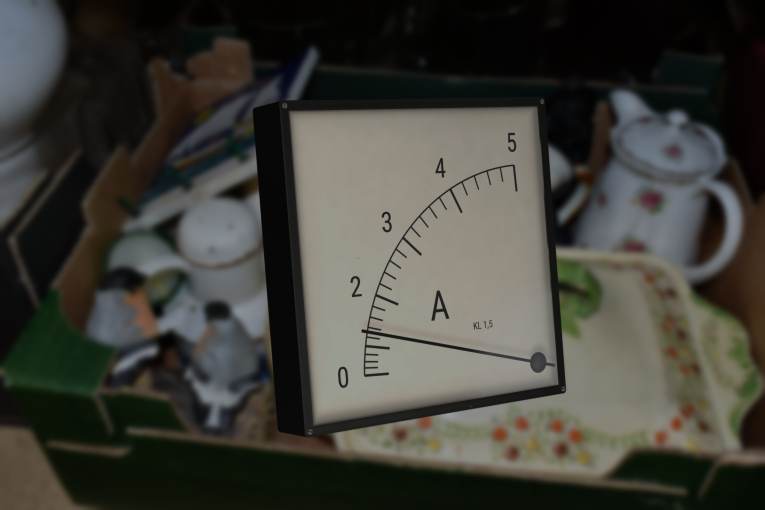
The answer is 1.3 A
